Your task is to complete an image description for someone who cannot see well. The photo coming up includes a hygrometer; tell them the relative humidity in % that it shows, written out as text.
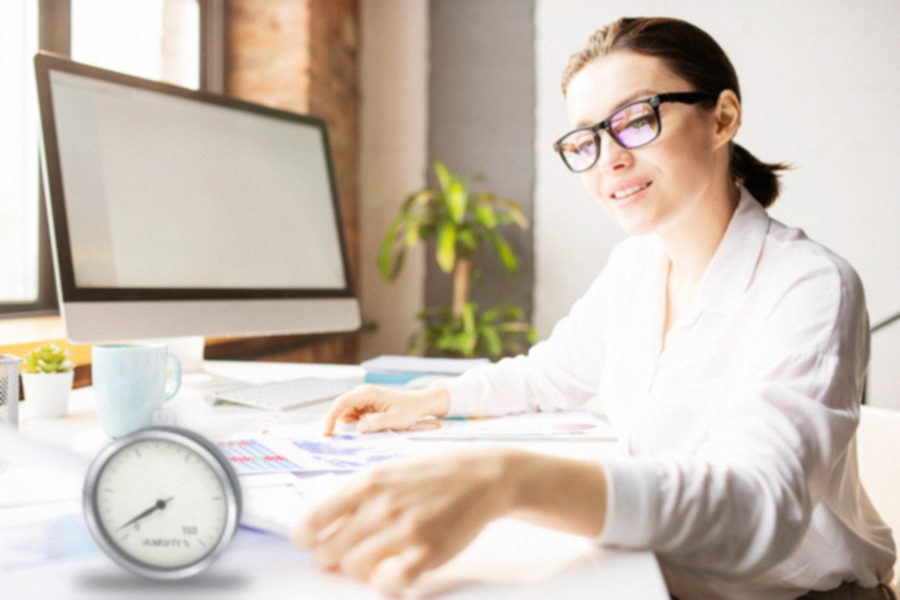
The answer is 4 %
